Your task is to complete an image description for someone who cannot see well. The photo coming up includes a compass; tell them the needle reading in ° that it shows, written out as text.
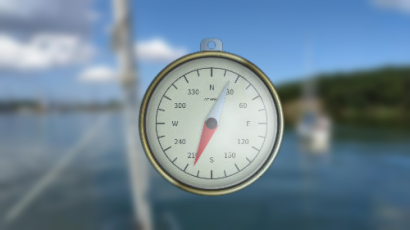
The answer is 202.5 °
